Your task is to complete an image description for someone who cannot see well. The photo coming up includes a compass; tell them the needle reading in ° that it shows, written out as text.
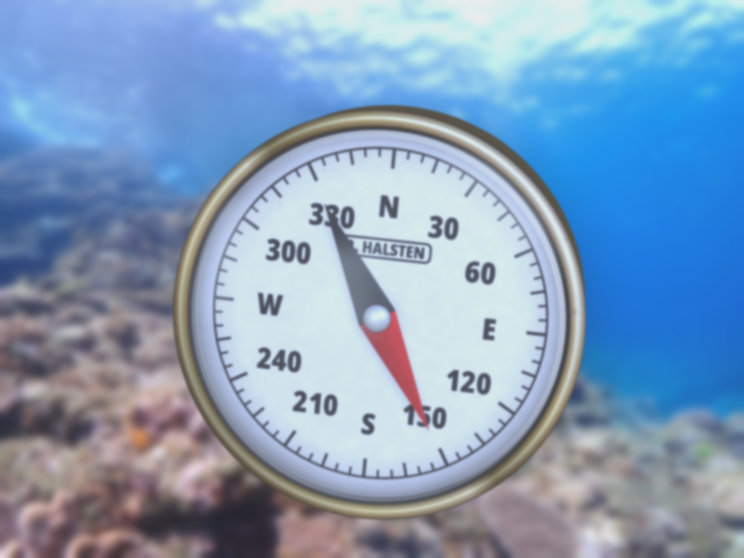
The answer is 150 °
